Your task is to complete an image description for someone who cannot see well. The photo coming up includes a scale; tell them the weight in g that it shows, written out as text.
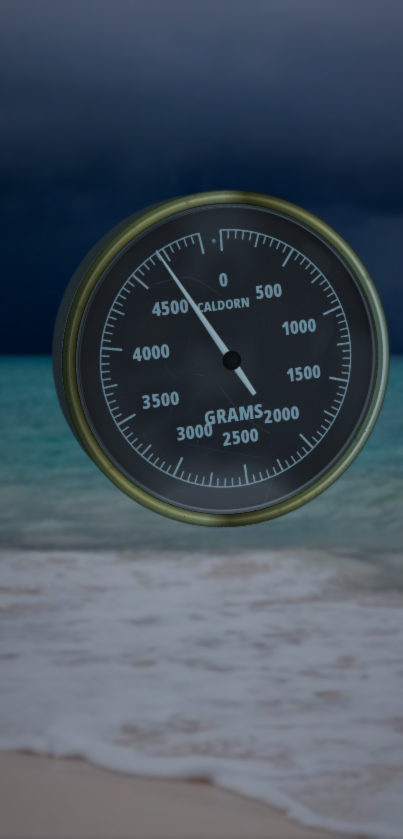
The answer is 4700 g
